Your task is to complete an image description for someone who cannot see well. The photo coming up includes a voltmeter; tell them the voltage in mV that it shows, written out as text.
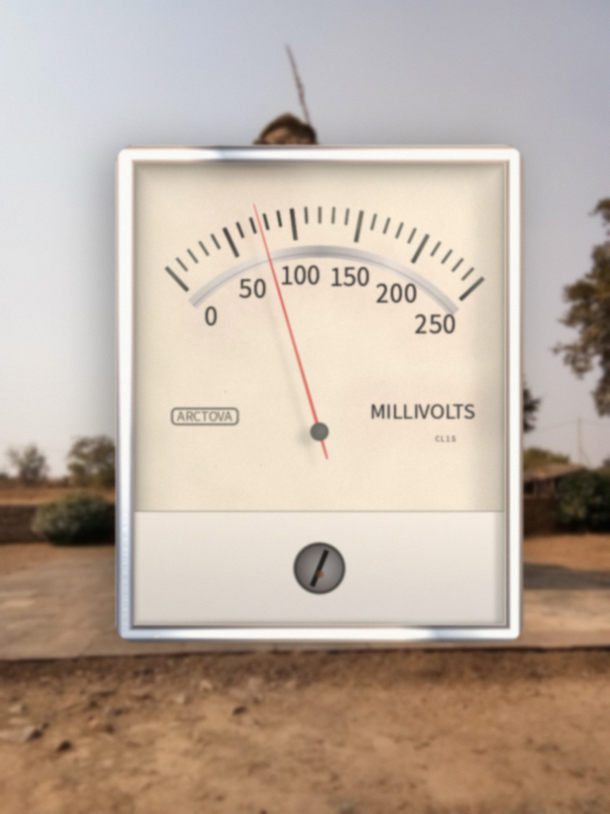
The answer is 75 mV
